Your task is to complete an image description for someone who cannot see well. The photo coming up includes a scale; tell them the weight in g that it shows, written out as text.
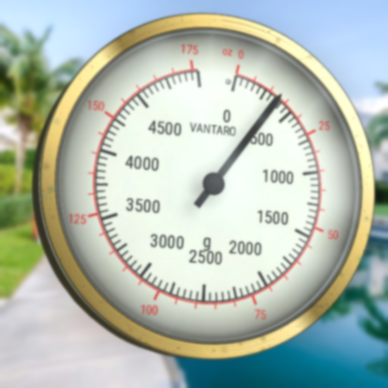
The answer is 350 g
